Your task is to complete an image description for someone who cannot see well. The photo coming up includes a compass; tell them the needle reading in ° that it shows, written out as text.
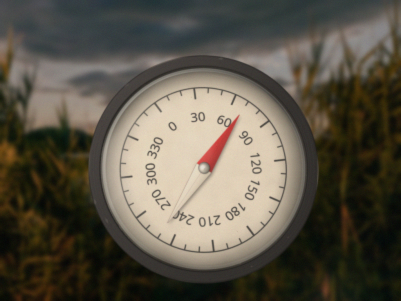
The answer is 70 °
